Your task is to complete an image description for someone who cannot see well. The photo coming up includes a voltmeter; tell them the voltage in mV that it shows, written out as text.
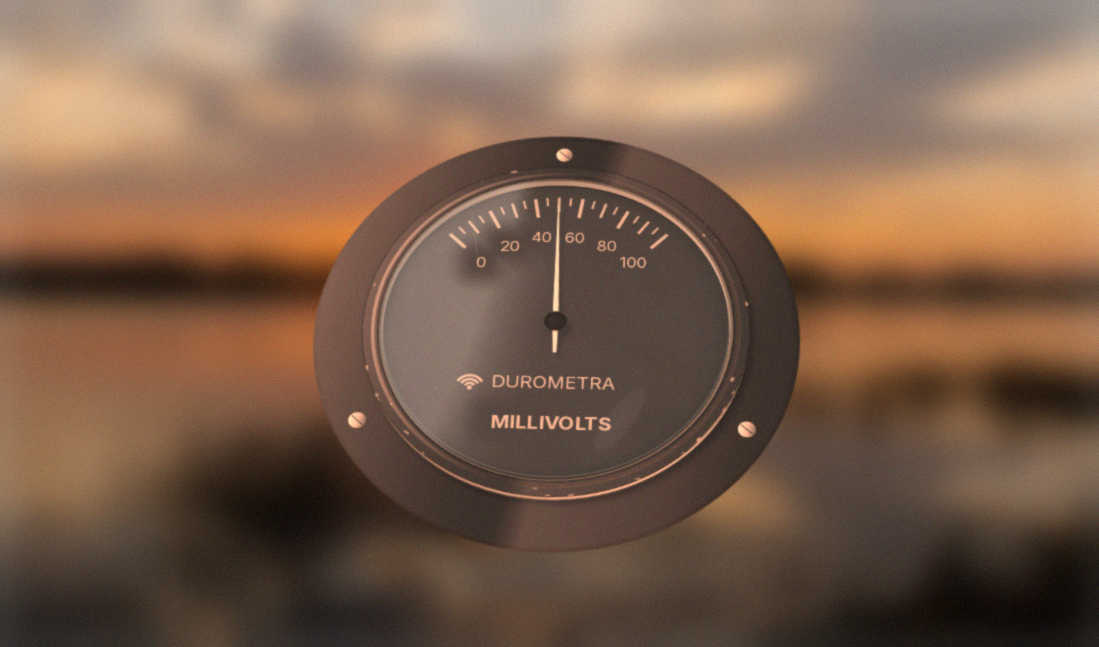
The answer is 50 mV
